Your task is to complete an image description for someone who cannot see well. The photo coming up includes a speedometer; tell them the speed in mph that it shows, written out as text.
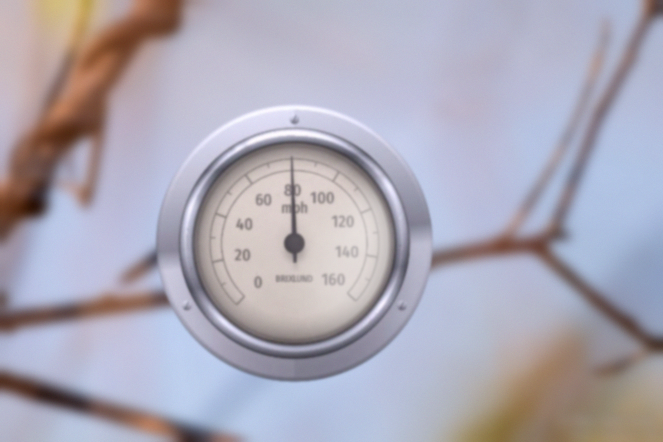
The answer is 80 mph
